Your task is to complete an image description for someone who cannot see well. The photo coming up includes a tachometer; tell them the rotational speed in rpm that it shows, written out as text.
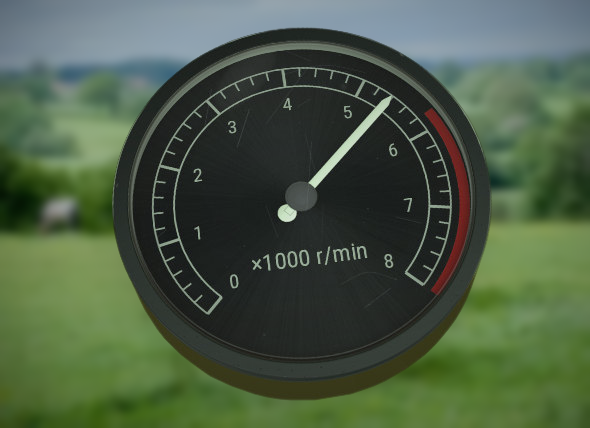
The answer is 5400 rpm
